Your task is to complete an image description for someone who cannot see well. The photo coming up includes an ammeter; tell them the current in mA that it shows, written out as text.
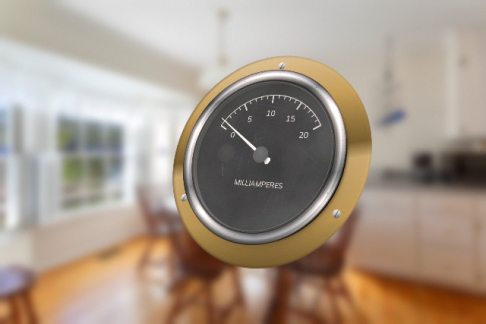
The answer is 1 mA
